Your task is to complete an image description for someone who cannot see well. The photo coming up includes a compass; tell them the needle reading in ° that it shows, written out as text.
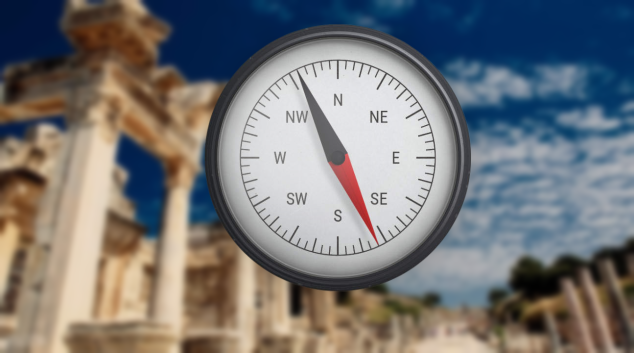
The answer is 155 °
